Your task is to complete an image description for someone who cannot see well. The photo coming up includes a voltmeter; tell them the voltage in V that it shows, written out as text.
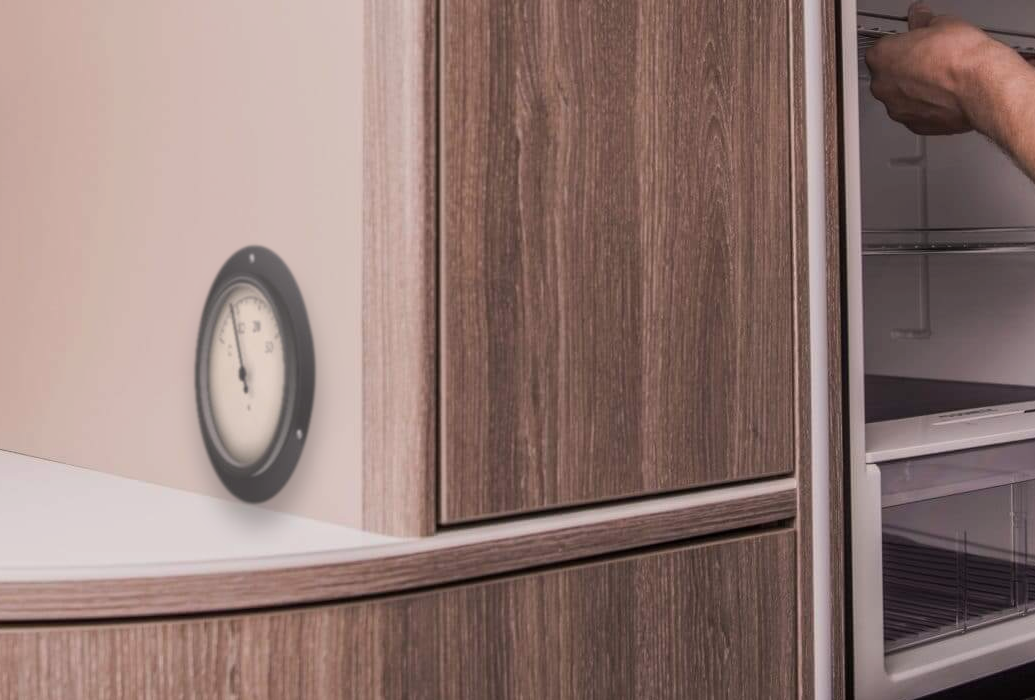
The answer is 10 V
